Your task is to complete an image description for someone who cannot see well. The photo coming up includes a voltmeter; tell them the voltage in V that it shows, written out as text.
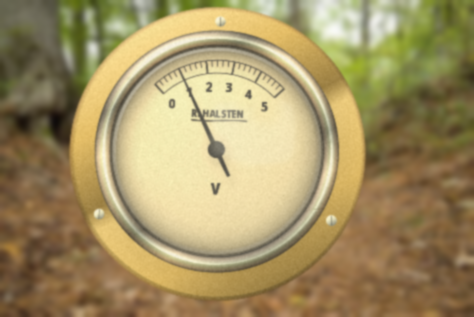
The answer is 1 V
